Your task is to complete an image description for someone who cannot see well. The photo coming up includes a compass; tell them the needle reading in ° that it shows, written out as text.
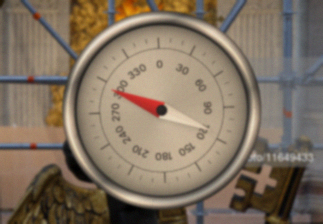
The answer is 295 °
